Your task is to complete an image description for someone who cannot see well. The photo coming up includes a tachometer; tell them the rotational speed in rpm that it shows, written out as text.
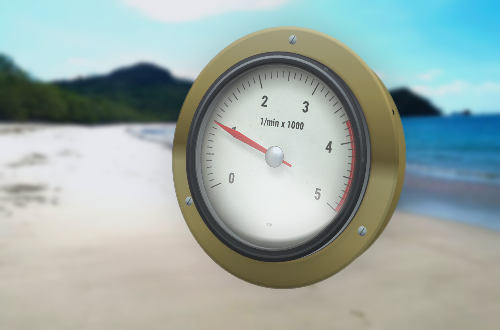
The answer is 1000 rpm
